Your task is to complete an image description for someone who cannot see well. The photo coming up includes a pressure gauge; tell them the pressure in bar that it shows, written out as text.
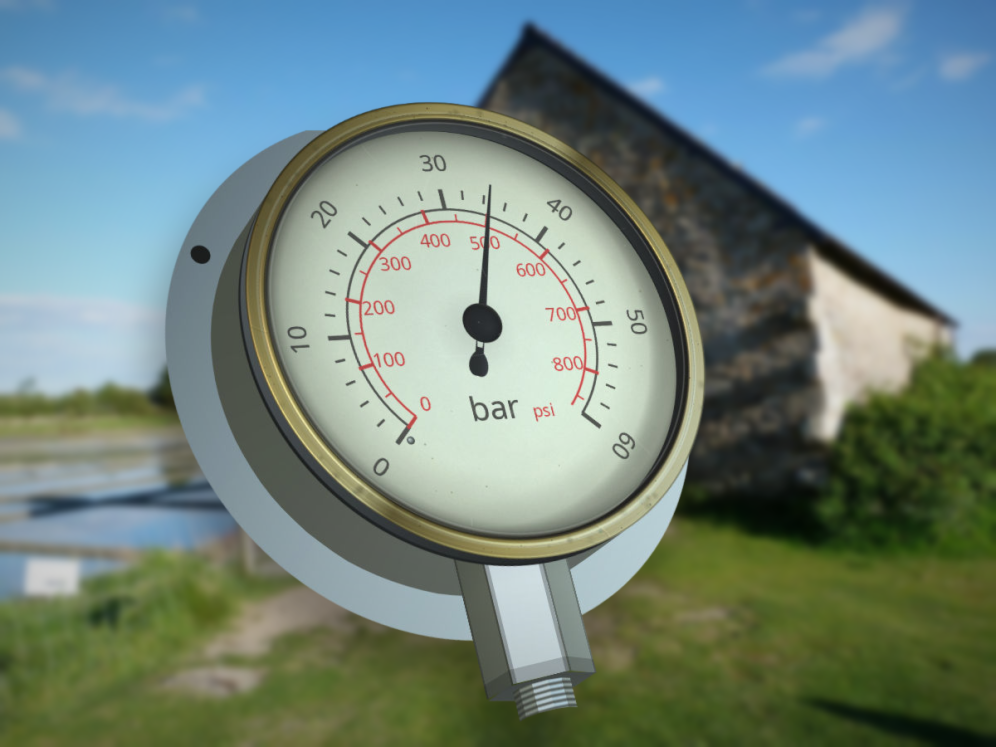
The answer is 34 bar
